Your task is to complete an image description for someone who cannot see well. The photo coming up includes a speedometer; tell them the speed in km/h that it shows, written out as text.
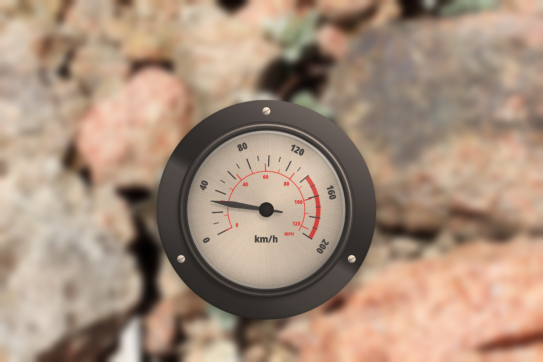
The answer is 30 km/h
